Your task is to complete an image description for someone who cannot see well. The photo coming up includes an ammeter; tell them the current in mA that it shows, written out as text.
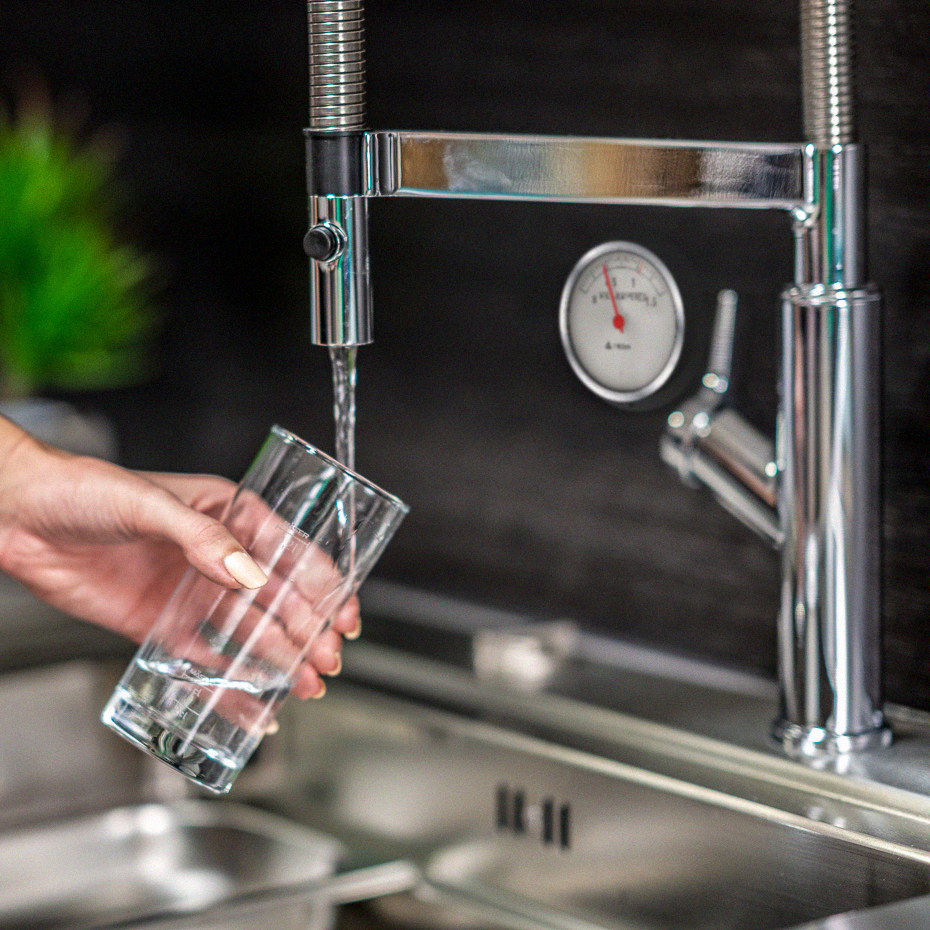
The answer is 0.5 mA
